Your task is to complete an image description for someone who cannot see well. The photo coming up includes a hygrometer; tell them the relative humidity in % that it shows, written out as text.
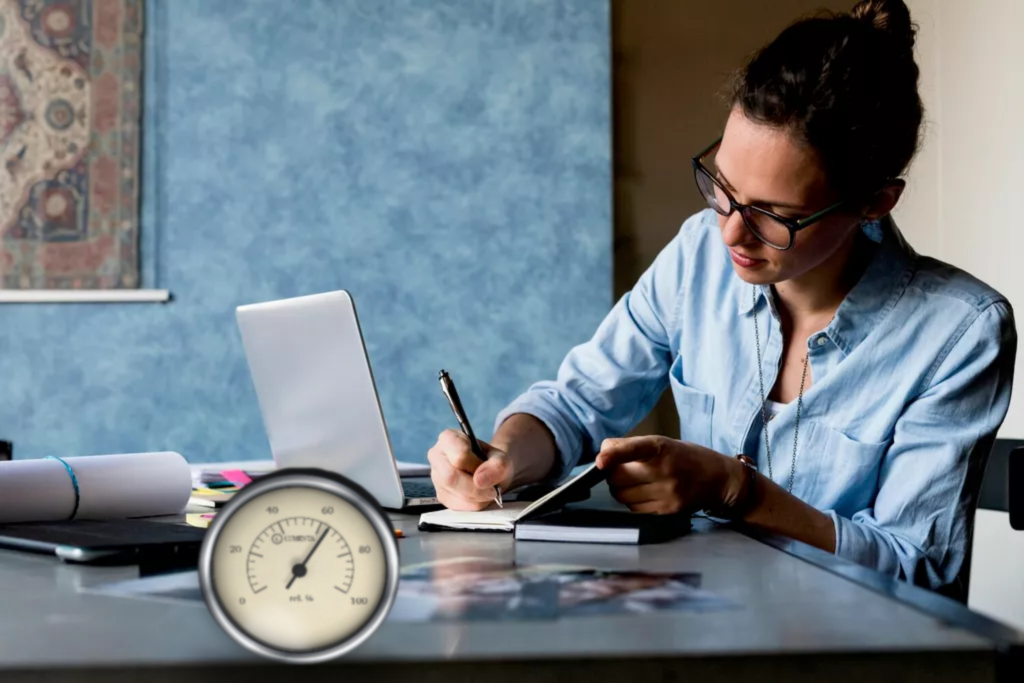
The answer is 64 %
